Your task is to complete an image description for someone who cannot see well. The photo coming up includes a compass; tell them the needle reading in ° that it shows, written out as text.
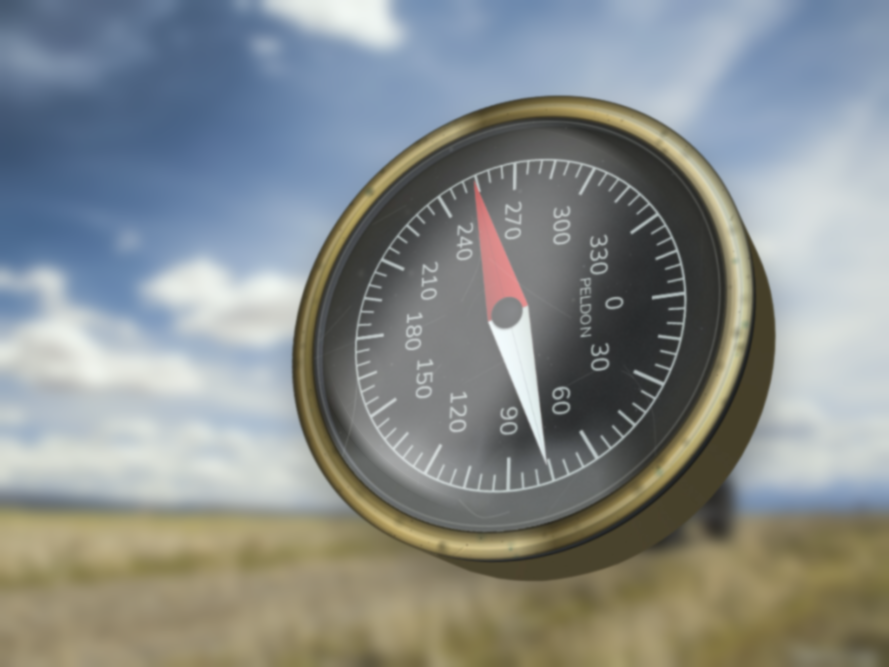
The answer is 255 °
